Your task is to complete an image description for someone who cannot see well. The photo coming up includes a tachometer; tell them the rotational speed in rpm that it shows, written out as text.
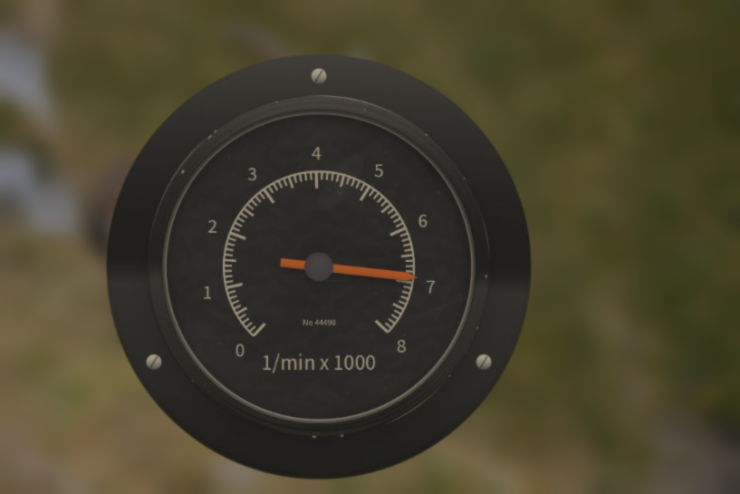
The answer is 6900 rpm
